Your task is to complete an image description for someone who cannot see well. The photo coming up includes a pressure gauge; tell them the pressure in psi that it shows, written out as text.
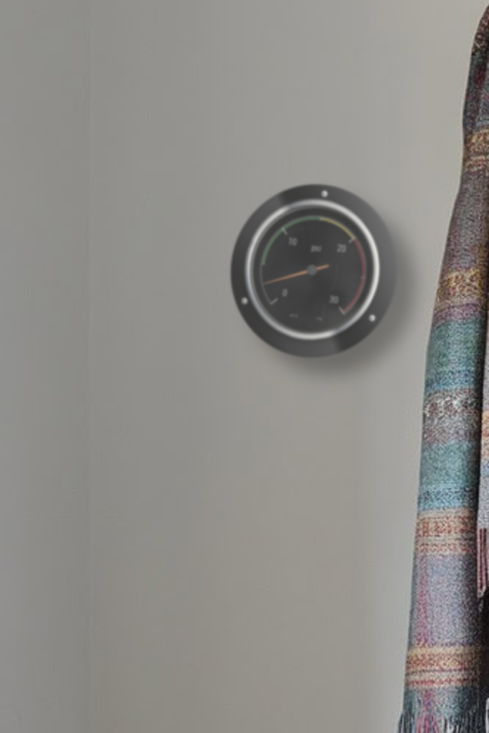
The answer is 2.5 psi
